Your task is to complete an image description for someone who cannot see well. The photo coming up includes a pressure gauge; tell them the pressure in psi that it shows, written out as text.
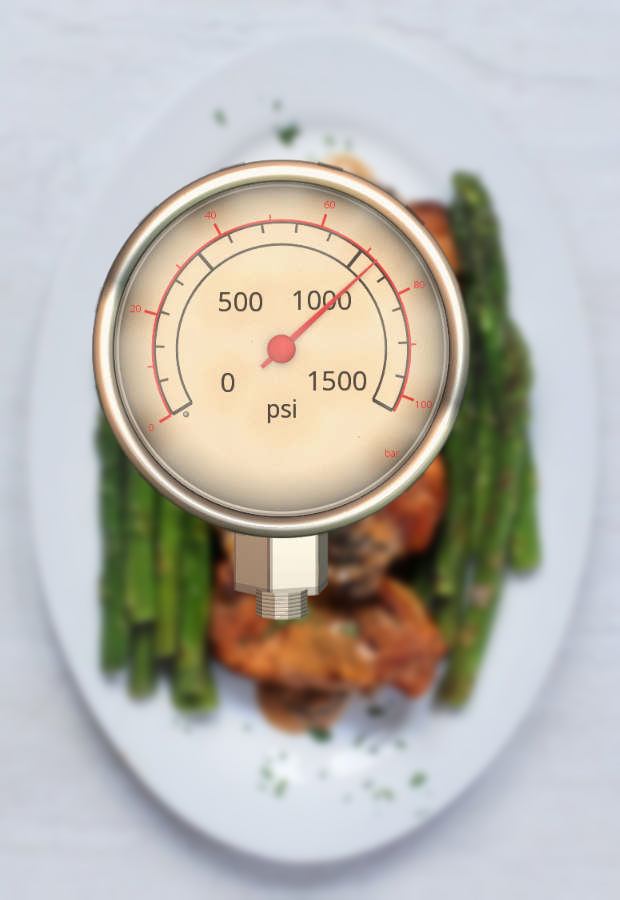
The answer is 1050 psi
